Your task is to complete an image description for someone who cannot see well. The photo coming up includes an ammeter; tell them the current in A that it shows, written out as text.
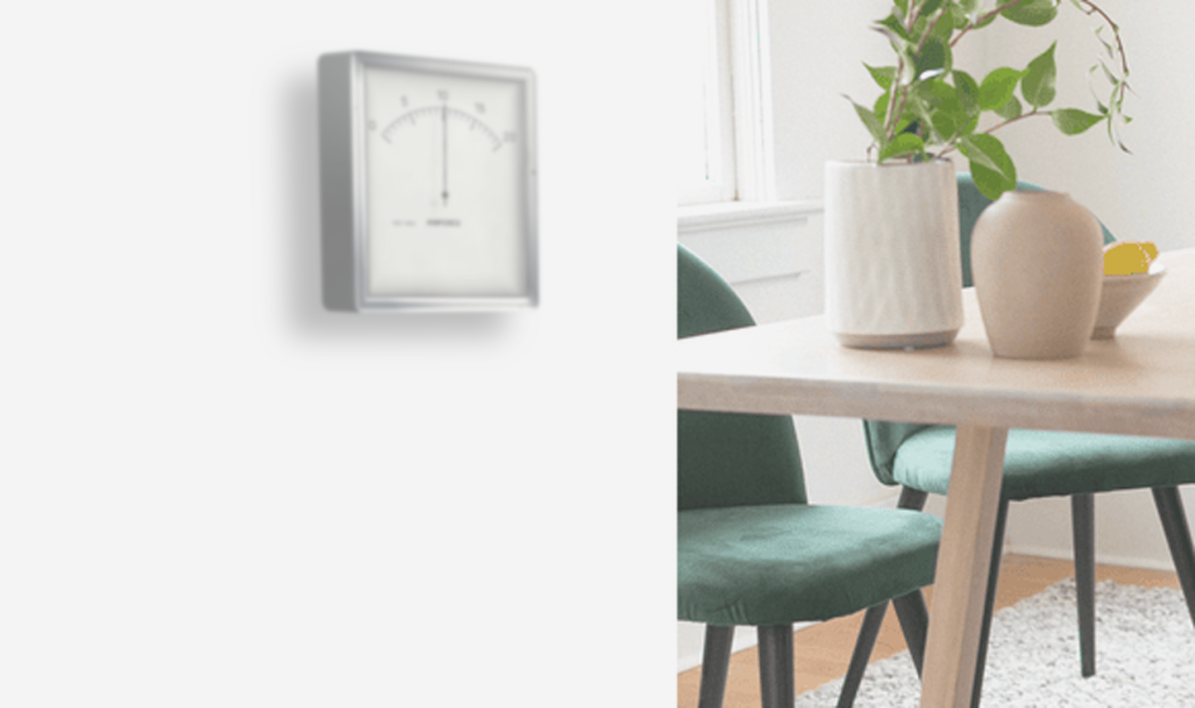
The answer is 10 A
